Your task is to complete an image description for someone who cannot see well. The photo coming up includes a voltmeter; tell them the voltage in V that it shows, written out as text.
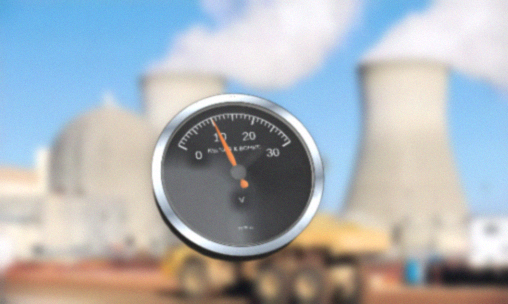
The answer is 10 V
